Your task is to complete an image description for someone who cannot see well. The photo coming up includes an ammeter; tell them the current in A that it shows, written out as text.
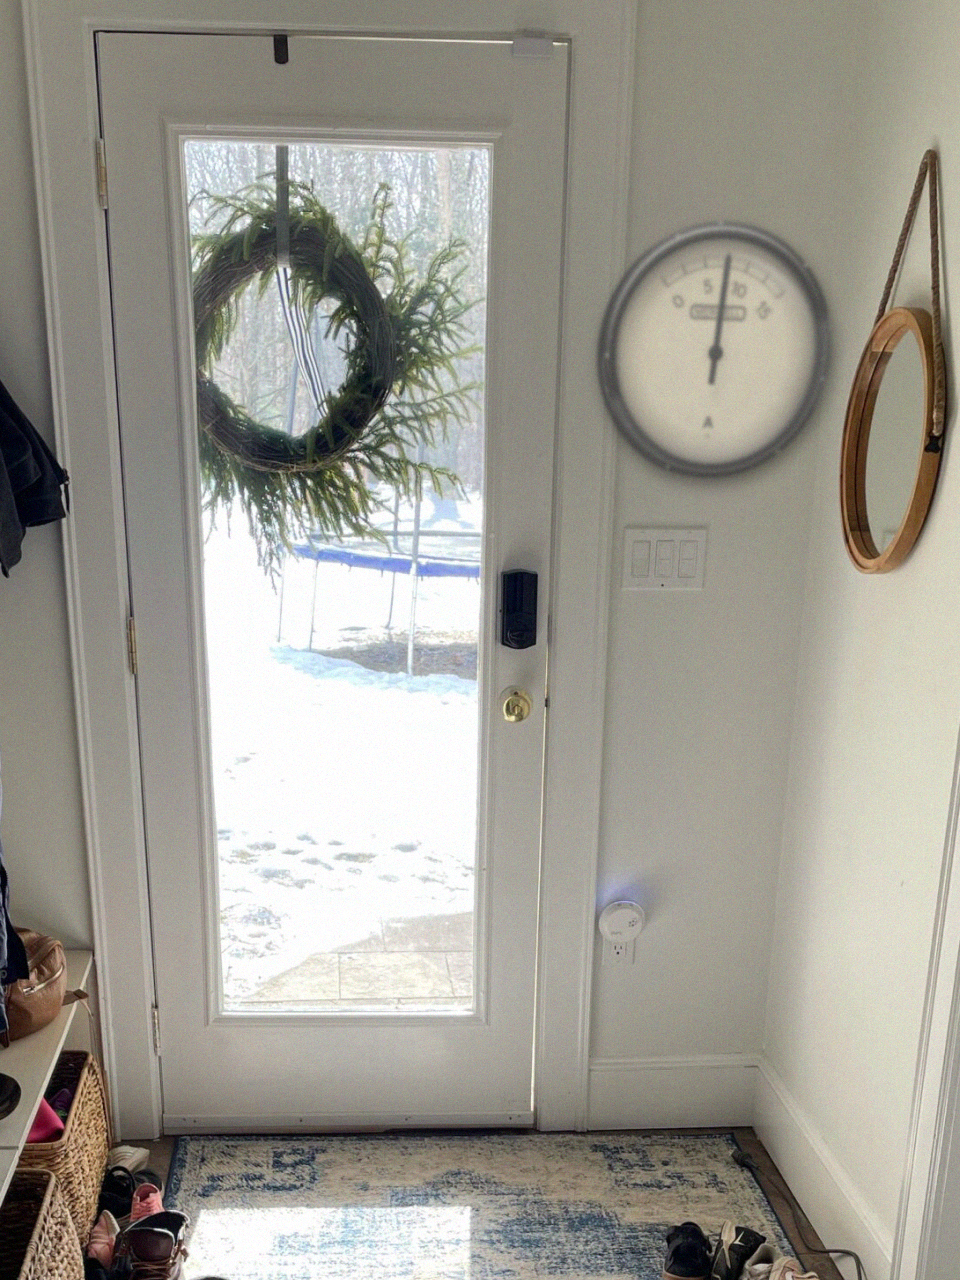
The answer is 7.5 A
